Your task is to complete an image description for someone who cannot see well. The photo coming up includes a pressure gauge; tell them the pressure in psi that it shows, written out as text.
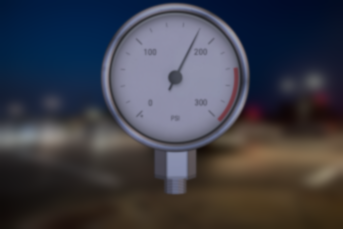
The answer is 180 psi
